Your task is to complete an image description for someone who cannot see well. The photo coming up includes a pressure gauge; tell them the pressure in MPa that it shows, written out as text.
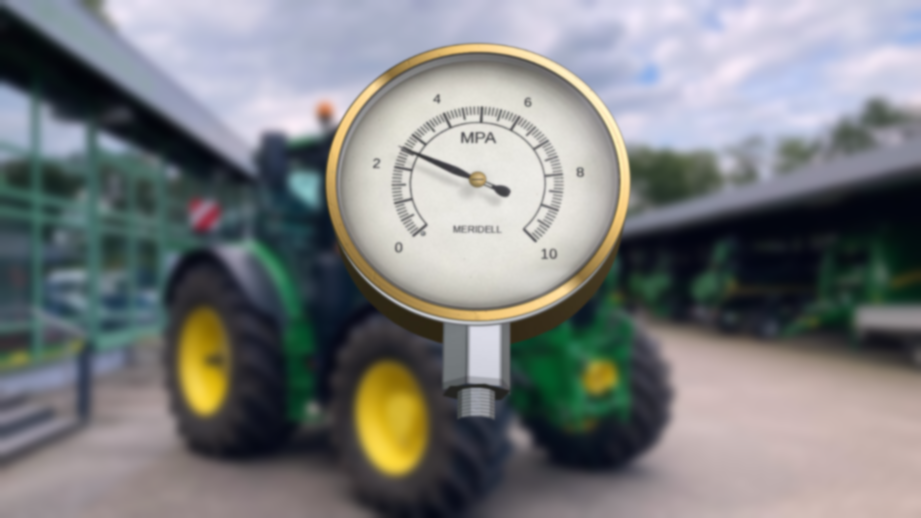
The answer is 2.5 MPa
